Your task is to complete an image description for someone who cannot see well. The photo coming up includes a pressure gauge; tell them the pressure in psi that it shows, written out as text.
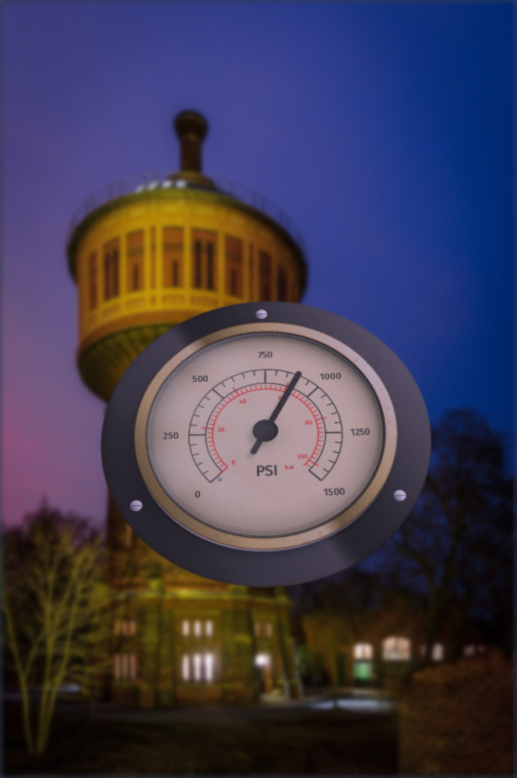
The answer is 900 psi
